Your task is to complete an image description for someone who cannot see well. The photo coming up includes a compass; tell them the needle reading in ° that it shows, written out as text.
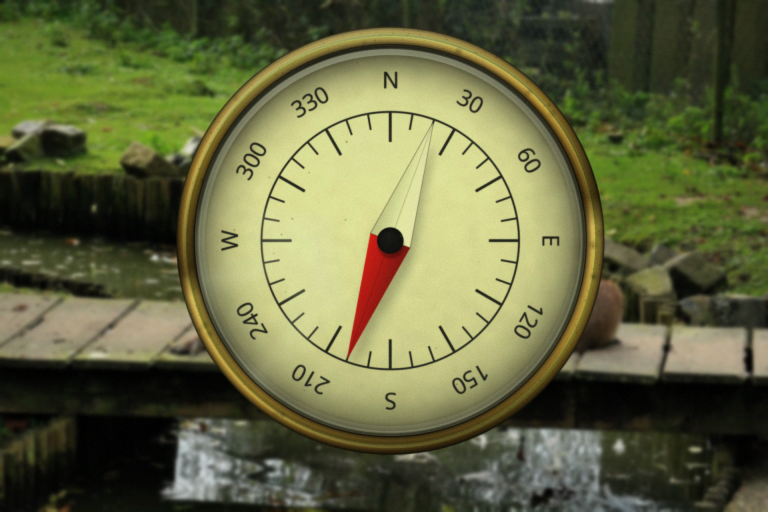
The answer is 200 °
